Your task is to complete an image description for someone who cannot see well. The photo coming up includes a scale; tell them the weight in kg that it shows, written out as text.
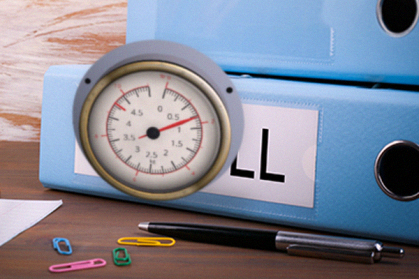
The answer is 0.75 kg
